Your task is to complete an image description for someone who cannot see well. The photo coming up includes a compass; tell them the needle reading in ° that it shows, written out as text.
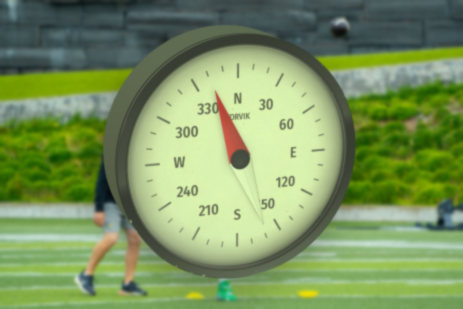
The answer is 340 °
